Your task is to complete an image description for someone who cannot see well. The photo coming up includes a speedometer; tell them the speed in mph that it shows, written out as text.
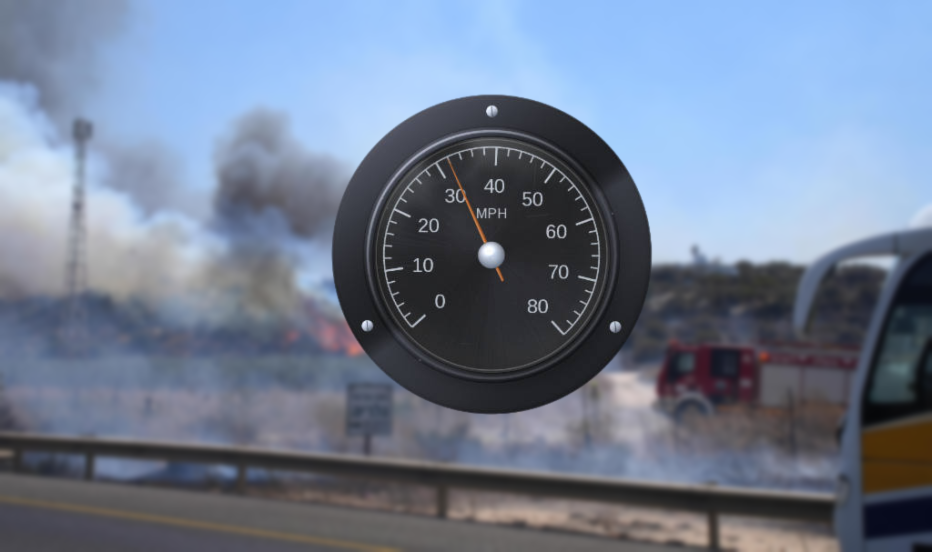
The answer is 32 mph
